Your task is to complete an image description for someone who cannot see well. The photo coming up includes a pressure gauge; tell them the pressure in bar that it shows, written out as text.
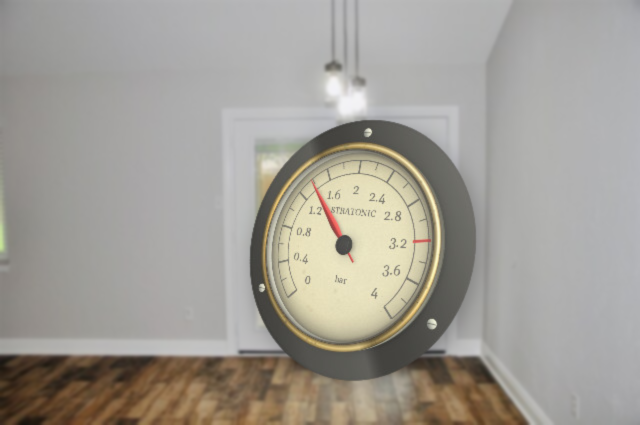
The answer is 1.4 bar
